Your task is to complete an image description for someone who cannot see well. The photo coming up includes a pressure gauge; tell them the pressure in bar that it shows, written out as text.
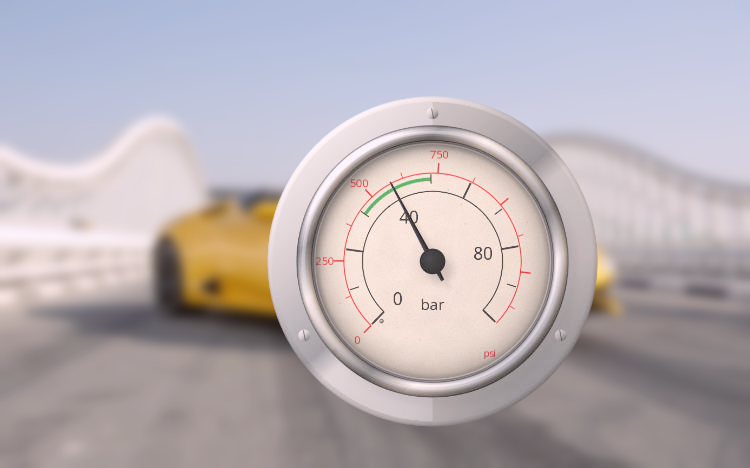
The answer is 40 bar
